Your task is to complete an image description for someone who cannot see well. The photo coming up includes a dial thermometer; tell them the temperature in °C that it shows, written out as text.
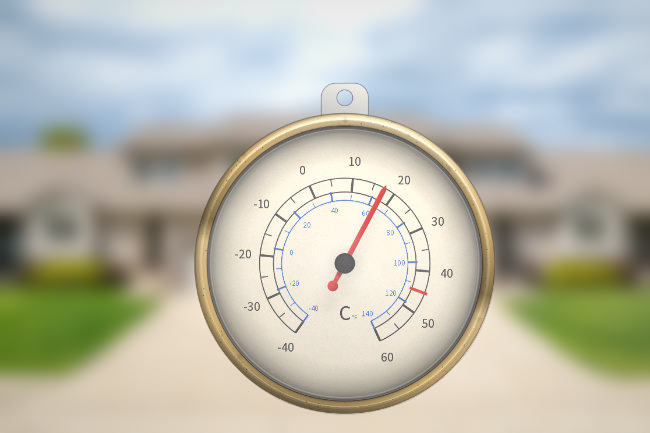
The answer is 17.5 °C
